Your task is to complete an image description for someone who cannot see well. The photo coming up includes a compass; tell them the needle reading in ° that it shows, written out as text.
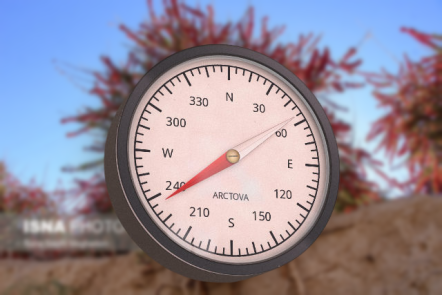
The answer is 235 °
